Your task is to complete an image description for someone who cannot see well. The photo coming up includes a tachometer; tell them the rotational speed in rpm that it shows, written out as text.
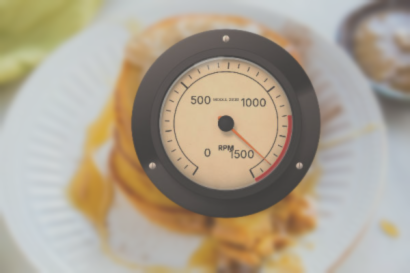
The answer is 1400 rpm
